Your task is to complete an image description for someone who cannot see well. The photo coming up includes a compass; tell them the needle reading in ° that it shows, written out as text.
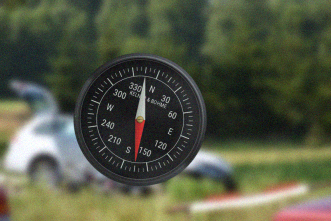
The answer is 165 °
